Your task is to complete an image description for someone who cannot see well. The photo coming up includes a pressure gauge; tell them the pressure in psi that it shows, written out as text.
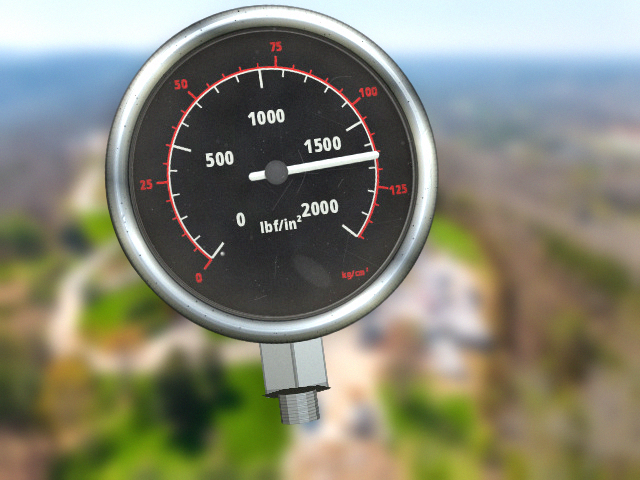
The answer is 1650 psi
